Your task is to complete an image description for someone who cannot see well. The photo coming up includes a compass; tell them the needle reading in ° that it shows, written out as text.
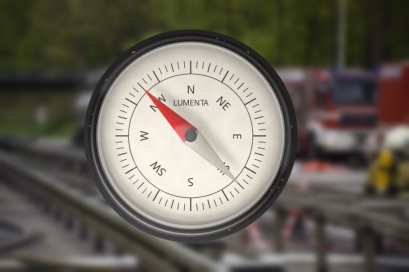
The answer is 315 °
